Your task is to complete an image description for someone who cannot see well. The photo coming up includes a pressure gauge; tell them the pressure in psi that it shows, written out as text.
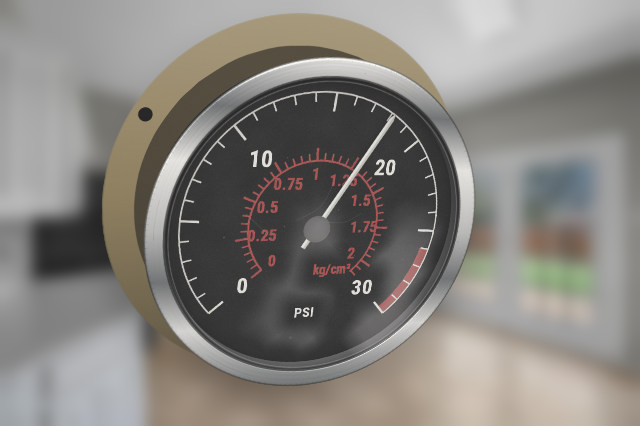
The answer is 18 psi
